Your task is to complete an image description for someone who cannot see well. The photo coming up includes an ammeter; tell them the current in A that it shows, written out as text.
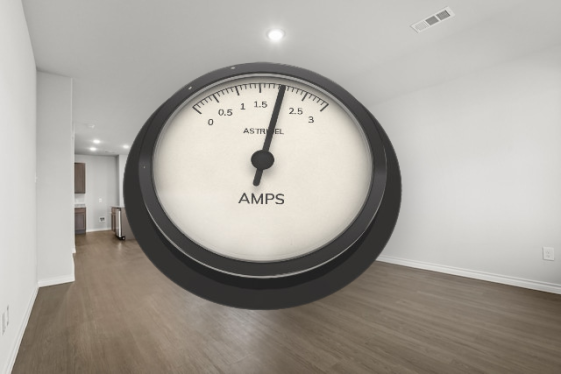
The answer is 2 A
